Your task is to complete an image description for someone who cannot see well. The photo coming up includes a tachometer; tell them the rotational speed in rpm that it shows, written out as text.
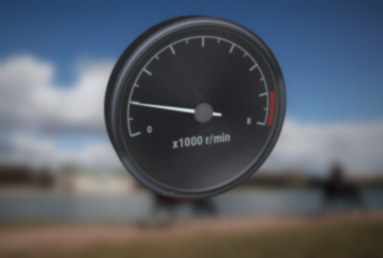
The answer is 1000 rpm
